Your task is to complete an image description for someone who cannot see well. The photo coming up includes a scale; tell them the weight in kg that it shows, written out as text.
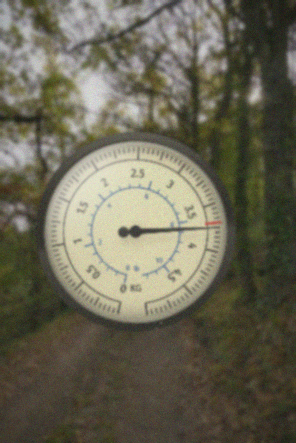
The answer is 3.75 kg
